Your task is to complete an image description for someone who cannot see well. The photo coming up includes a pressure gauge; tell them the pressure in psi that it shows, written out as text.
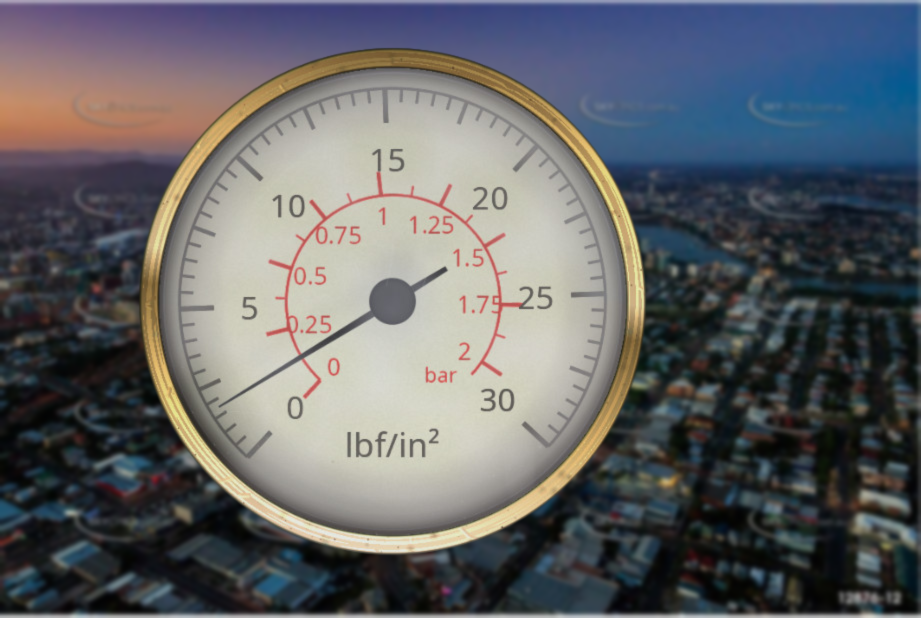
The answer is 1.75 psi
